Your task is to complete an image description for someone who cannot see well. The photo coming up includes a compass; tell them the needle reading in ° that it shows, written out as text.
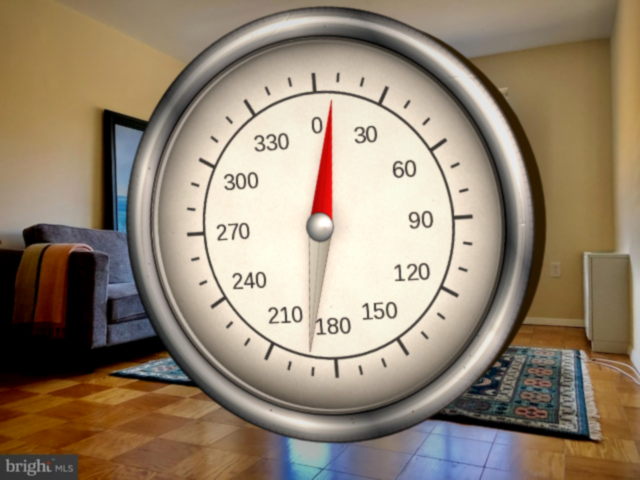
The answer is 10 °
